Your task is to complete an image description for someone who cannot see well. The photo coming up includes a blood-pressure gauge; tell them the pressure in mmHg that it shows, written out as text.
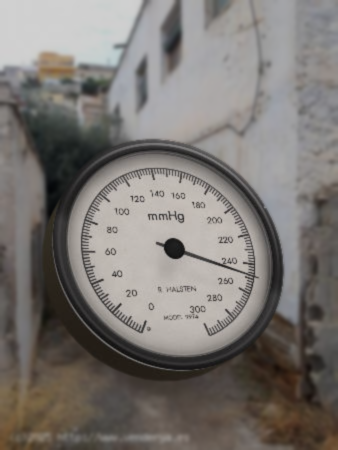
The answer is 250 mmHg
